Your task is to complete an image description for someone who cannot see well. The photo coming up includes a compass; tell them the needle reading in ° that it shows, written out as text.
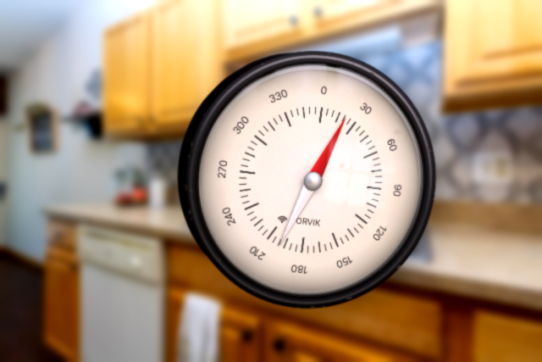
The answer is 20 °
